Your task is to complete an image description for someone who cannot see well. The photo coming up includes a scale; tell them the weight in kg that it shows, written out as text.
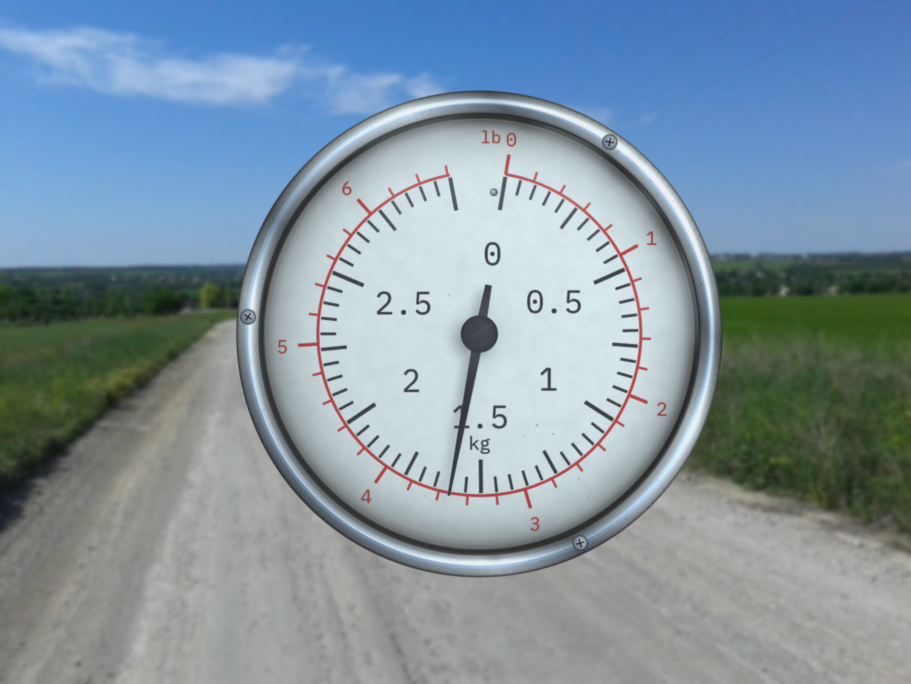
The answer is 1.6 kg
